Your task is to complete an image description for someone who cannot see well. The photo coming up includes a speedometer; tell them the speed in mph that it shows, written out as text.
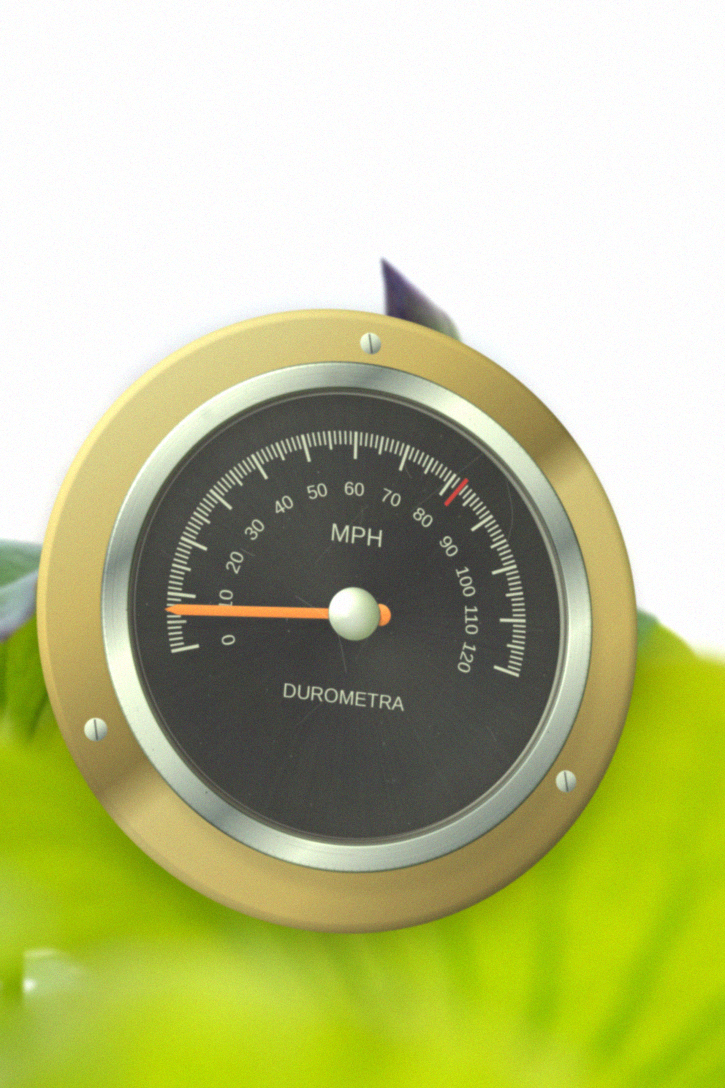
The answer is 7 mph
